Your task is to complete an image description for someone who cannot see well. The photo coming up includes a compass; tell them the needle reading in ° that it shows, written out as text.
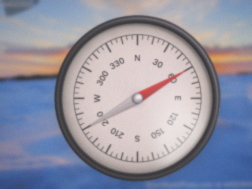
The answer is 60 °
